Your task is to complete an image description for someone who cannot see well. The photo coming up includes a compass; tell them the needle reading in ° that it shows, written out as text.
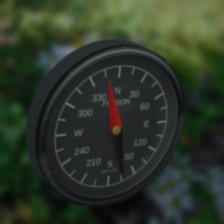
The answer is 345 °
